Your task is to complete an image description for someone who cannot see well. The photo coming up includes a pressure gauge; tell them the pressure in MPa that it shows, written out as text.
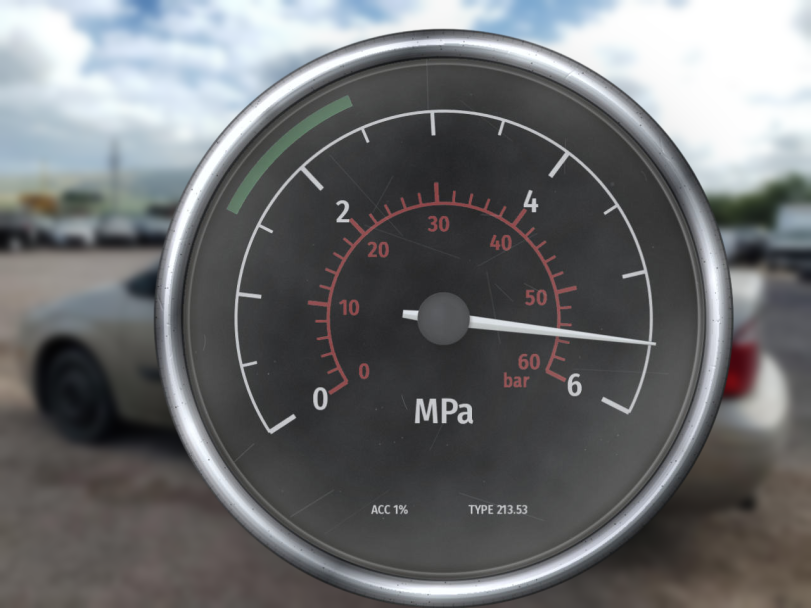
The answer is 5.5 MPa
